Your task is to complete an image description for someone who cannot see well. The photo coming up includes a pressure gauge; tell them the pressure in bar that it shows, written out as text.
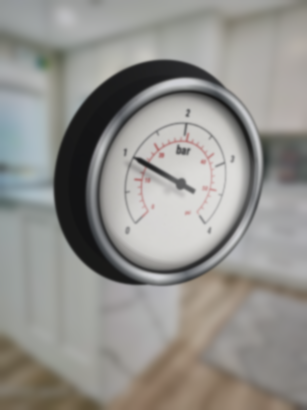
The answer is 1 bar
